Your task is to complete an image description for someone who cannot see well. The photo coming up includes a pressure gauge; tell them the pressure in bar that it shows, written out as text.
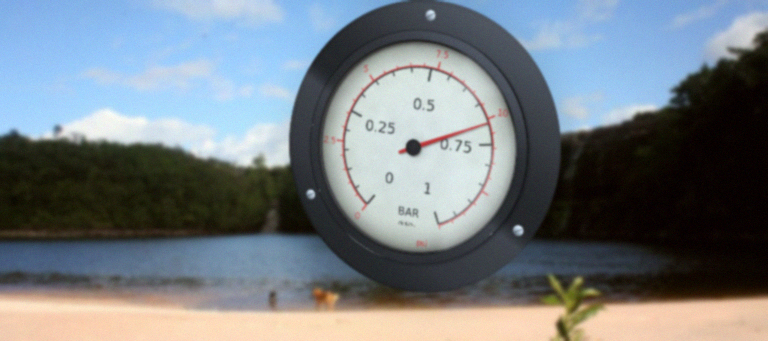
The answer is 0.7 bar
